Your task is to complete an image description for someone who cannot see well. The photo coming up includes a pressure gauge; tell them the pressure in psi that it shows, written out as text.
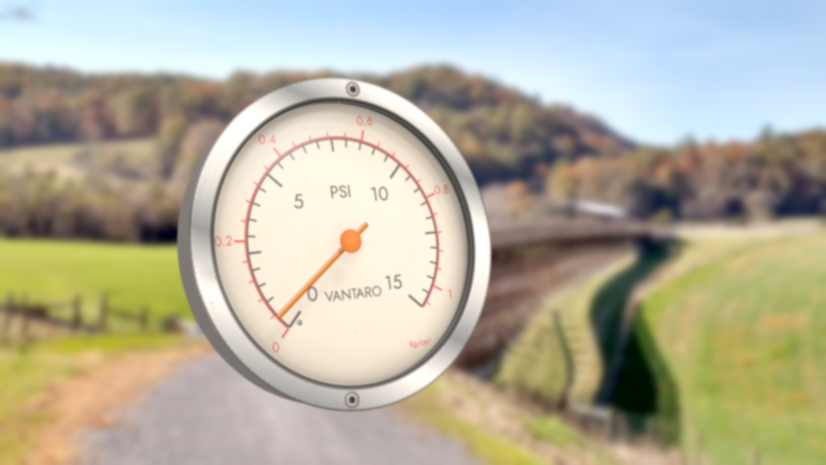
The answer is 0.5 psi
